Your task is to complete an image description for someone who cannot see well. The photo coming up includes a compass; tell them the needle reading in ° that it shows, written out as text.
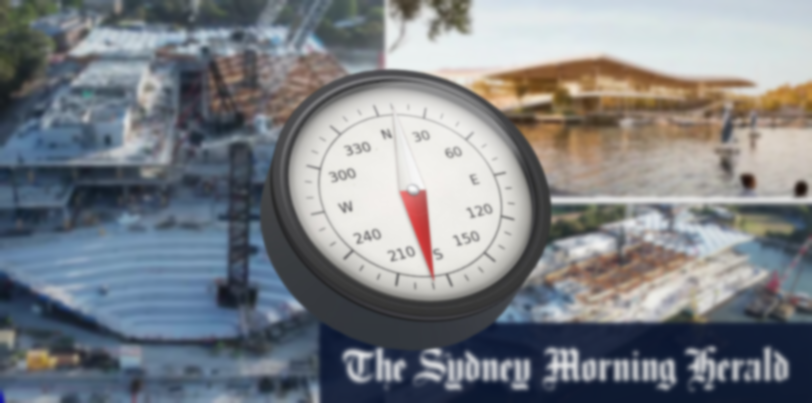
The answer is 190 °
